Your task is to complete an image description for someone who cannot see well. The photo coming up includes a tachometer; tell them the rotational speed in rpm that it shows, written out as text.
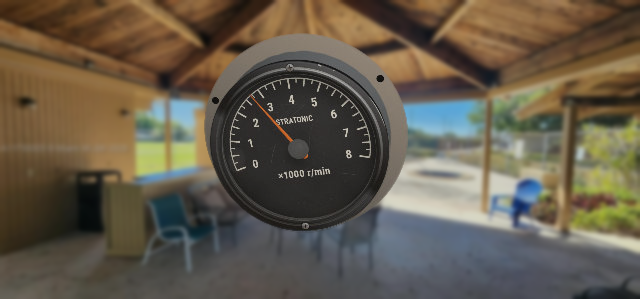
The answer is 2750 rpm
